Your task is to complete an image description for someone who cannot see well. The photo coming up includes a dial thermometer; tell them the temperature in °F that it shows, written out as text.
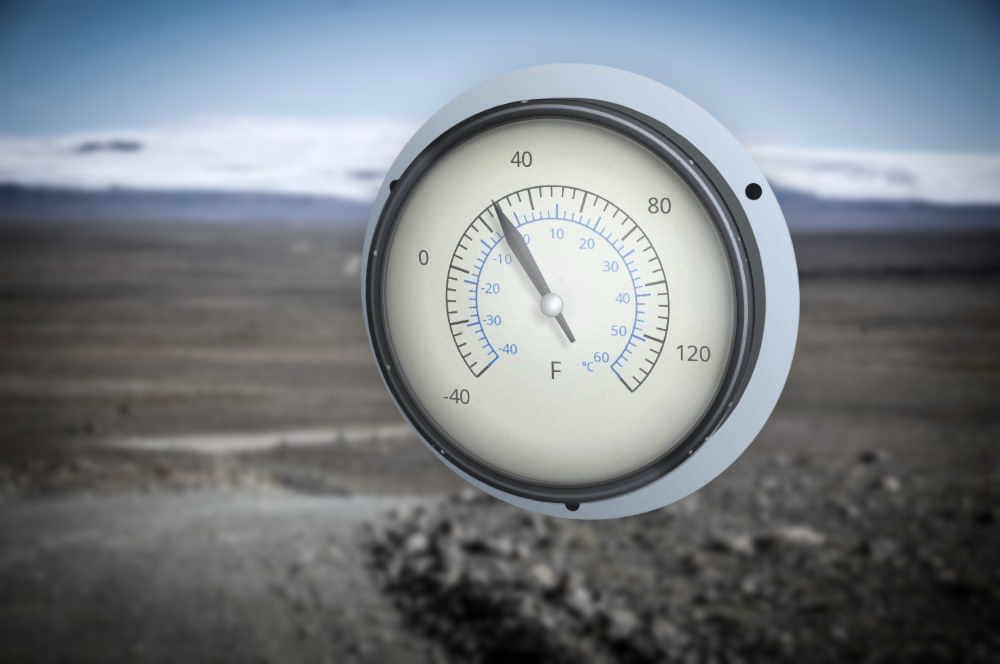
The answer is 28 °F
